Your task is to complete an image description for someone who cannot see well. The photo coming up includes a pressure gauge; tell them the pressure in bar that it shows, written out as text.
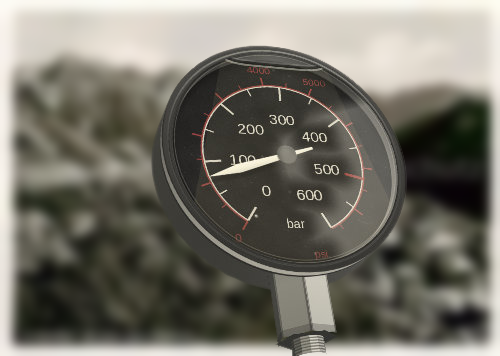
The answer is 75 bar
